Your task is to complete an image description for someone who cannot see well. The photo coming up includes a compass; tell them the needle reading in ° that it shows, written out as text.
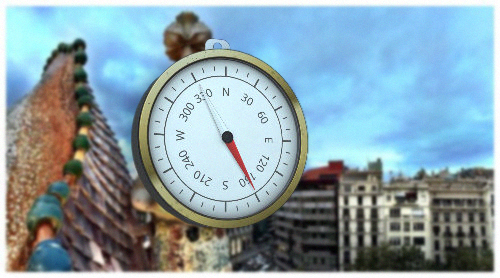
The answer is 150 °
